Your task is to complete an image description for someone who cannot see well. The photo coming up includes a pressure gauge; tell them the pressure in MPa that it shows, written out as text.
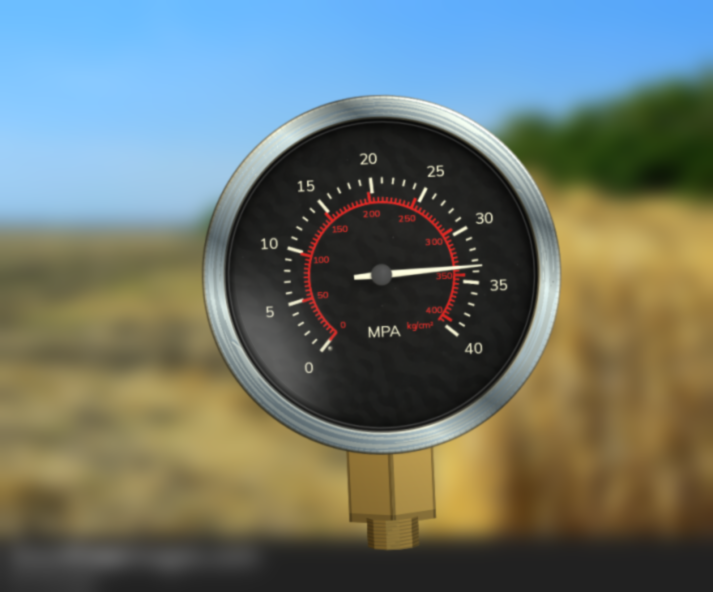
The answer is 33.5 MPa
